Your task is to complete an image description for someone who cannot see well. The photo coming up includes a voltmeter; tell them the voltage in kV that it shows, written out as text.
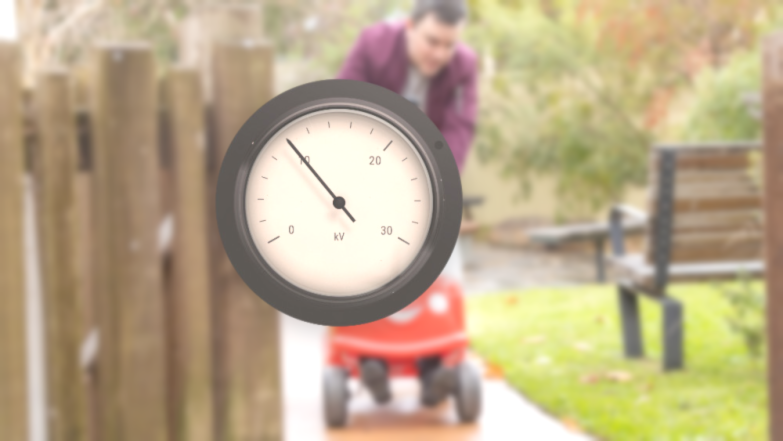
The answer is 10 kV
